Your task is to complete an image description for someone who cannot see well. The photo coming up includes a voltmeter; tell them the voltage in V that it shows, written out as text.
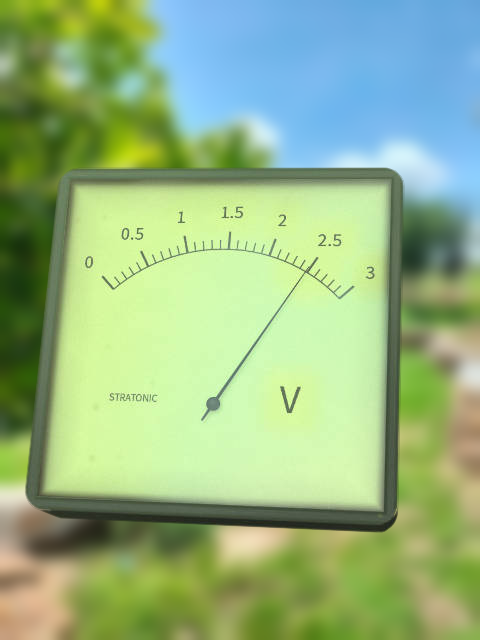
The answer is 2.5 V
